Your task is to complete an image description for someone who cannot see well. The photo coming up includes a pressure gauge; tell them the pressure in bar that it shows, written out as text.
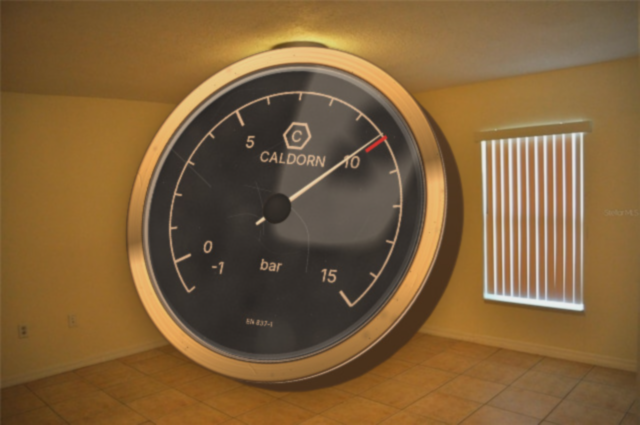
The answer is 10 bar
